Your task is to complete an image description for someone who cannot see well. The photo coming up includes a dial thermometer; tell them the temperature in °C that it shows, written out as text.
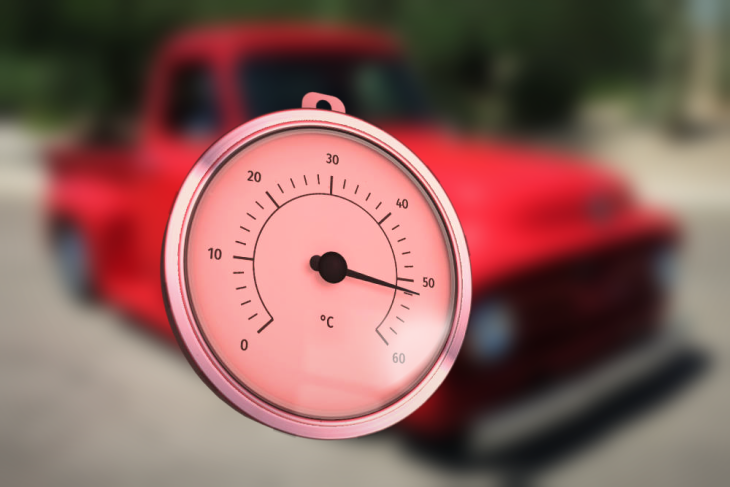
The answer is 52 °C
